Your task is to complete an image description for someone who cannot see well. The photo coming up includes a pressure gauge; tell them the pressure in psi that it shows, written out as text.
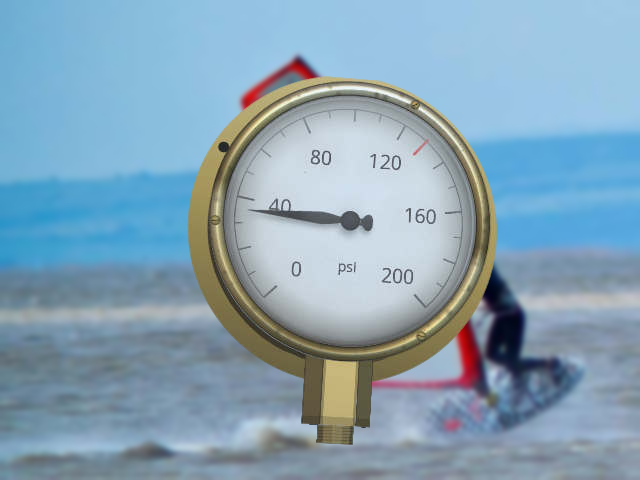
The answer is 35 psi
